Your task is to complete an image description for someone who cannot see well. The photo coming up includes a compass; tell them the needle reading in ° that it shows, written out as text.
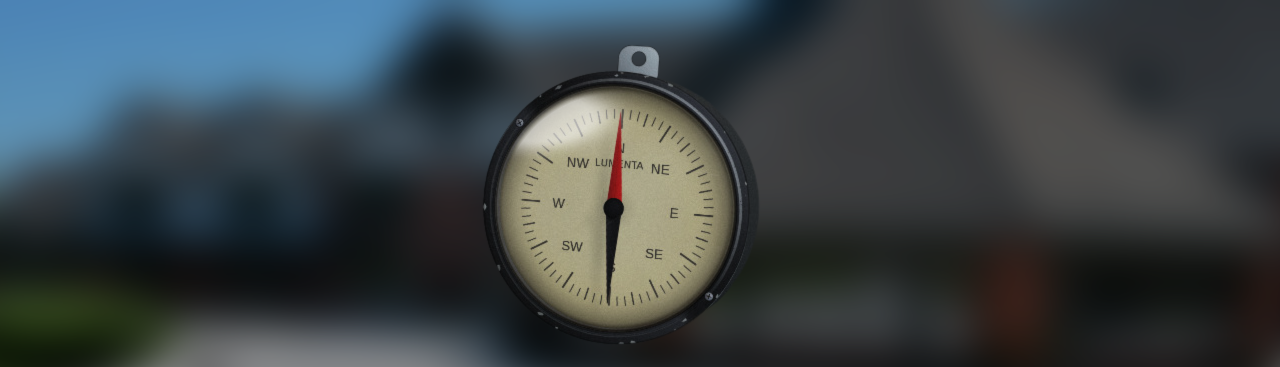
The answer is 0 °
